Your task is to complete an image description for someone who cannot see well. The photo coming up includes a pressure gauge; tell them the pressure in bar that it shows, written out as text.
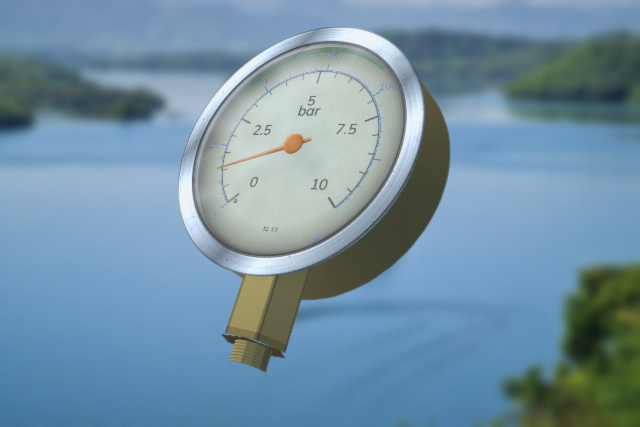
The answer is 1 bar
